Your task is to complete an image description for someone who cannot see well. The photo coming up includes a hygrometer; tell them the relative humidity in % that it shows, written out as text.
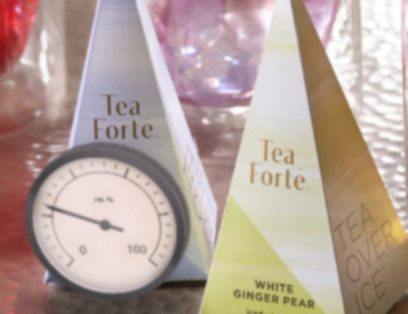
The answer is 24 %
